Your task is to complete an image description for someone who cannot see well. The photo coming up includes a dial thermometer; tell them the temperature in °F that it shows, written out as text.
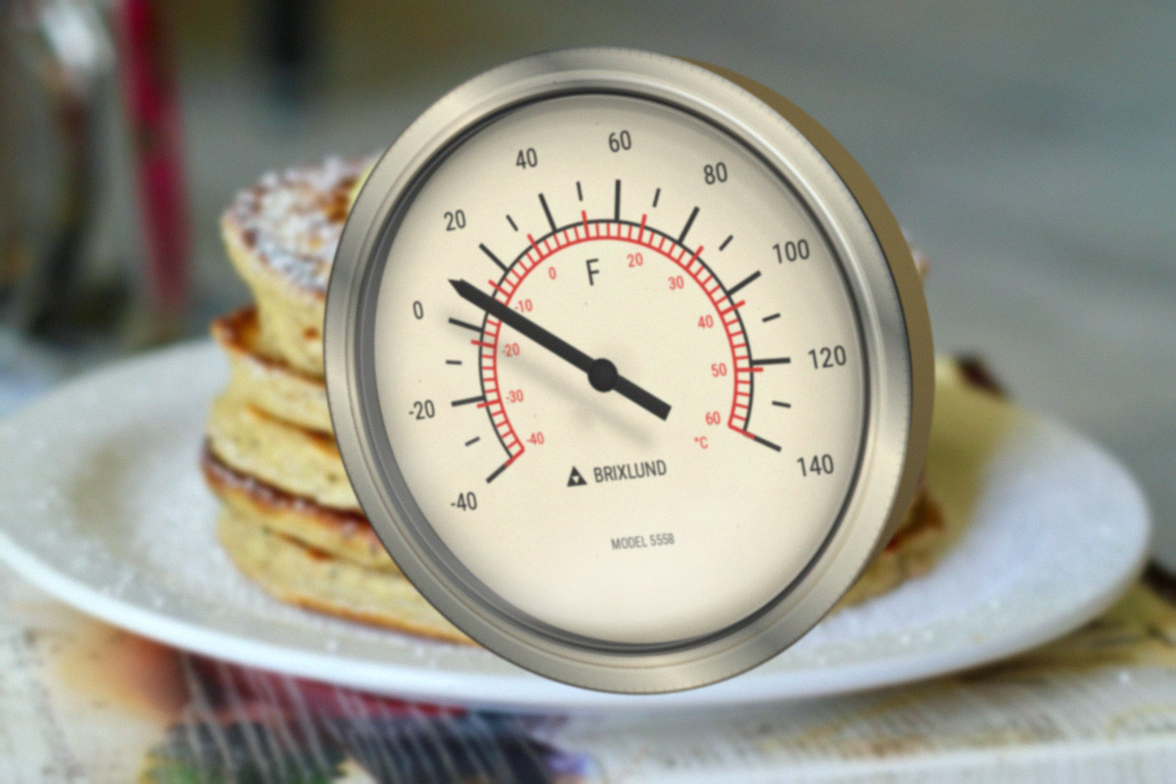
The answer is 10 °F
